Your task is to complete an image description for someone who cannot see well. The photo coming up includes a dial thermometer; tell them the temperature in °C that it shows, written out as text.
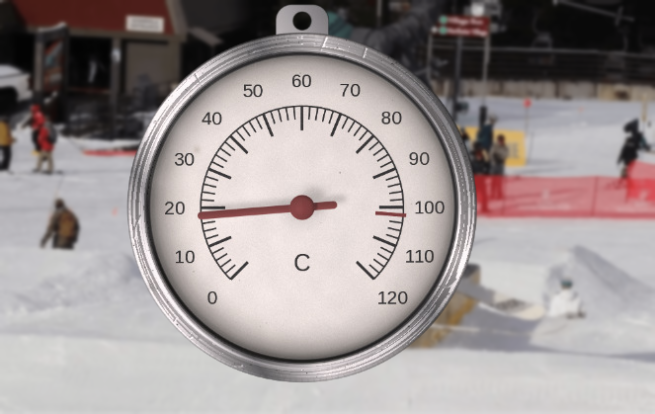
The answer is 18 °C
